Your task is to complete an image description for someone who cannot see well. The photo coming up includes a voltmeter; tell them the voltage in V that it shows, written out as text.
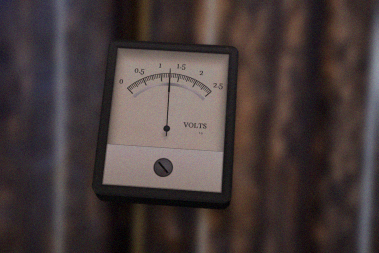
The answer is 1.25 V
